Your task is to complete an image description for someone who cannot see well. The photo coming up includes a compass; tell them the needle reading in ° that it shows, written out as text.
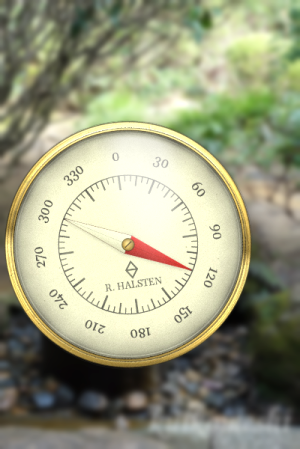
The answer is 120 °
